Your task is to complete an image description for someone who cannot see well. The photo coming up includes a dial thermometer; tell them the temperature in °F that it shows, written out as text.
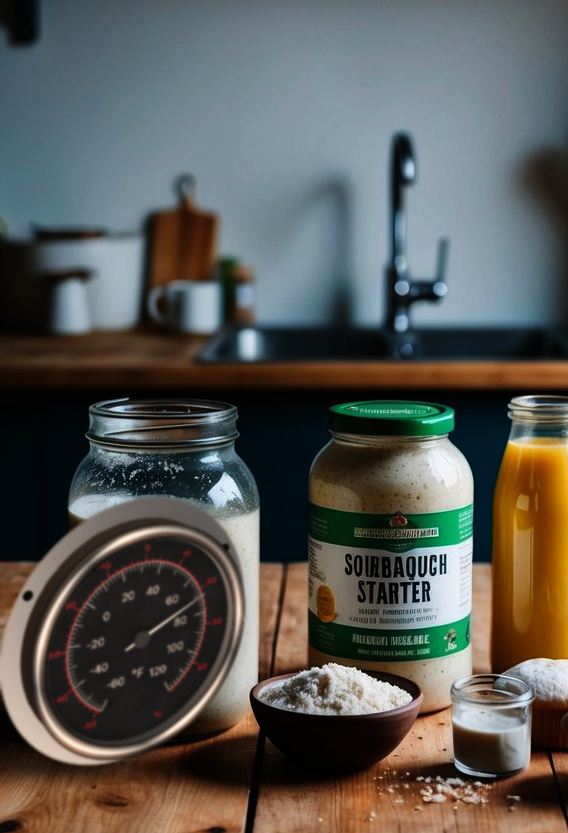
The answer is 70 °F
